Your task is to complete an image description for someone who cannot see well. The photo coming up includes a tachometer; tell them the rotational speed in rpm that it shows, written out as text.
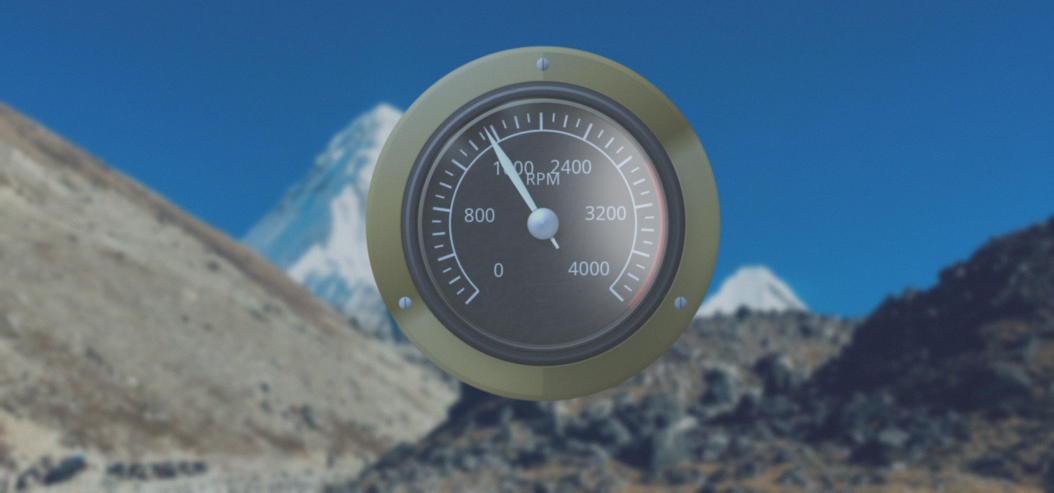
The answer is 1550 rpm
